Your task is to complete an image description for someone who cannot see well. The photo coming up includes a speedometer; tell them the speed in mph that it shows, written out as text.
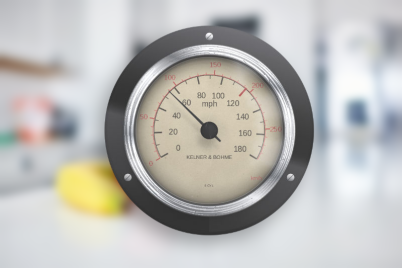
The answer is 55 mph
